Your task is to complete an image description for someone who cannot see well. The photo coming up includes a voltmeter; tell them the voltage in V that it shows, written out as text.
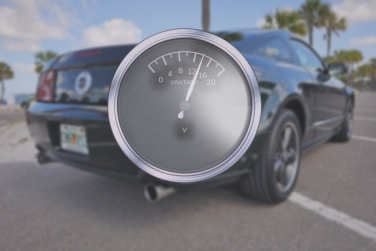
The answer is 14 V
